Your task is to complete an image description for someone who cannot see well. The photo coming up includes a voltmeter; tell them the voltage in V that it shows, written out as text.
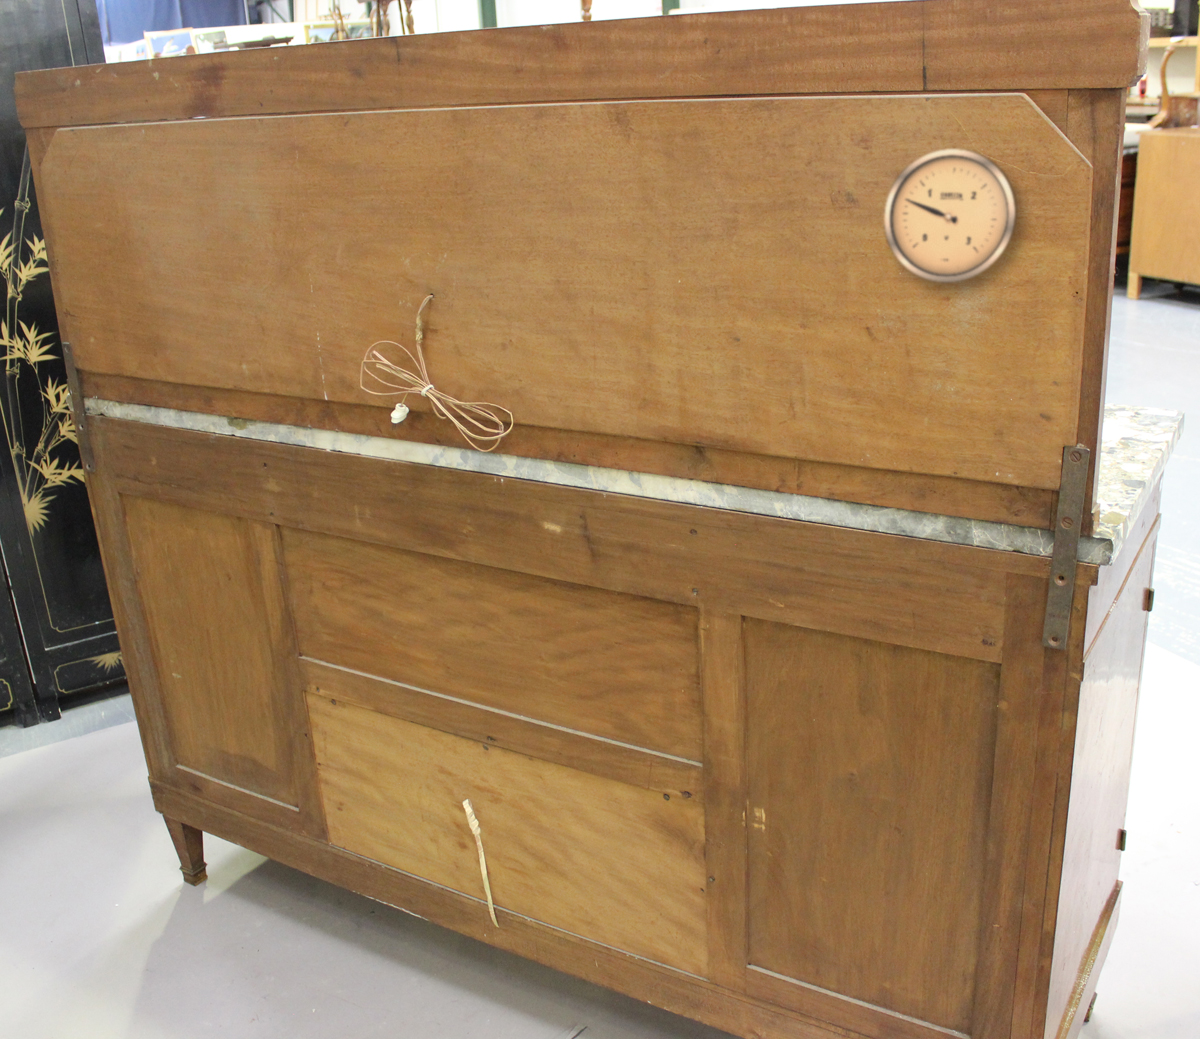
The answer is 0.7 V
